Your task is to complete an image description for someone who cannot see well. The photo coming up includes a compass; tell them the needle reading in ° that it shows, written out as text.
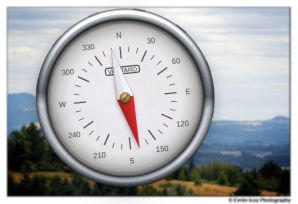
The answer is 170 °
